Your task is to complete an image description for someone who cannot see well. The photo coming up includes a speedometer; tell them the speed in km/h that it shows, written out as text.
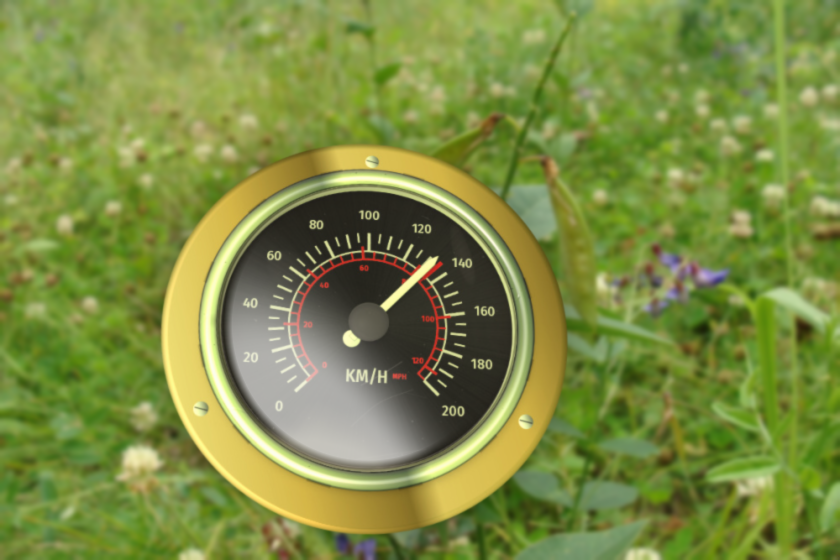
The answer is 132.5 km/h
